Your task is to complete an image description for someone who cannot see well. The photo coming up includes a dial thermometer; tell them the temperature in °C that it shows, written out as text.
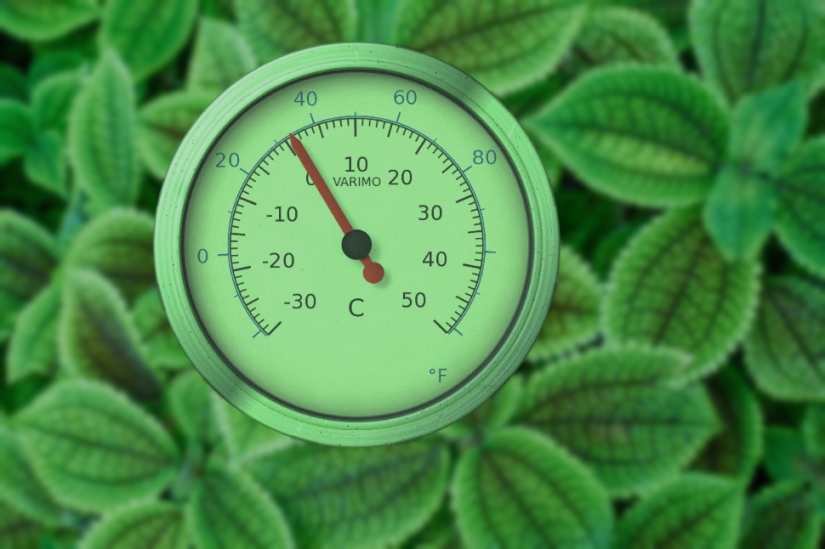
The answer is 1 °C
